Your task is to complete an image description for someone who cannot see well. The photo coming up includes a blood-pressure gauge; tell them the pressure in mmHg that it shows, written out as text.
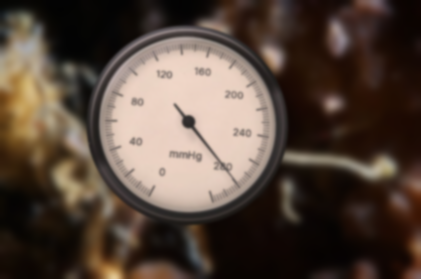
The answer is 280 mmHg
